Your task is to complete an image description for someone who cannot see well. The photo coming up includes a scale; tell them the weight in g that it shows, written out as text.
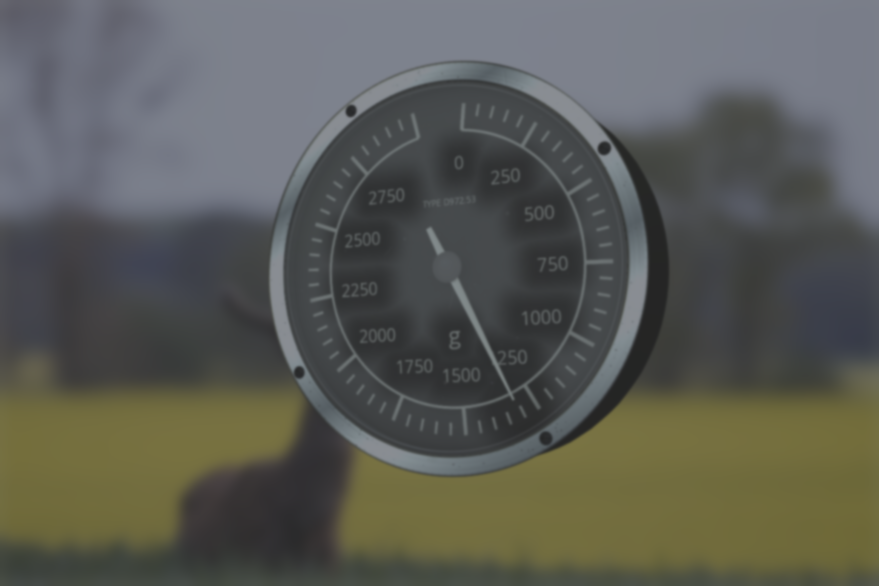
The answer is 1300 g
